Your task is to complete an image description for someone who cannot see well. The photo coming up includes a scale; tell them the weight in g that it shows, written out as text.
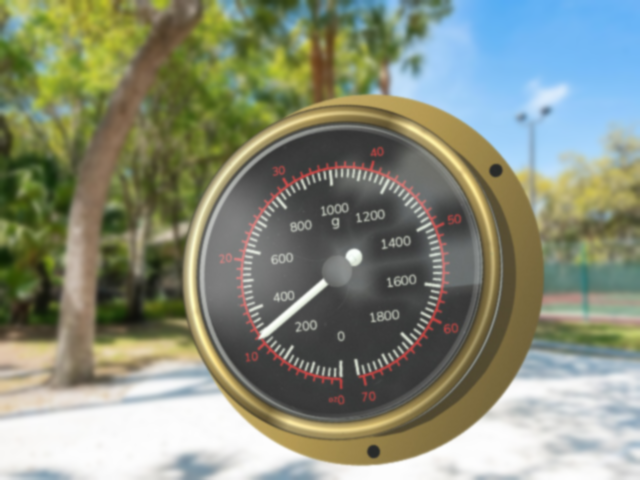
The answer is 300 g
